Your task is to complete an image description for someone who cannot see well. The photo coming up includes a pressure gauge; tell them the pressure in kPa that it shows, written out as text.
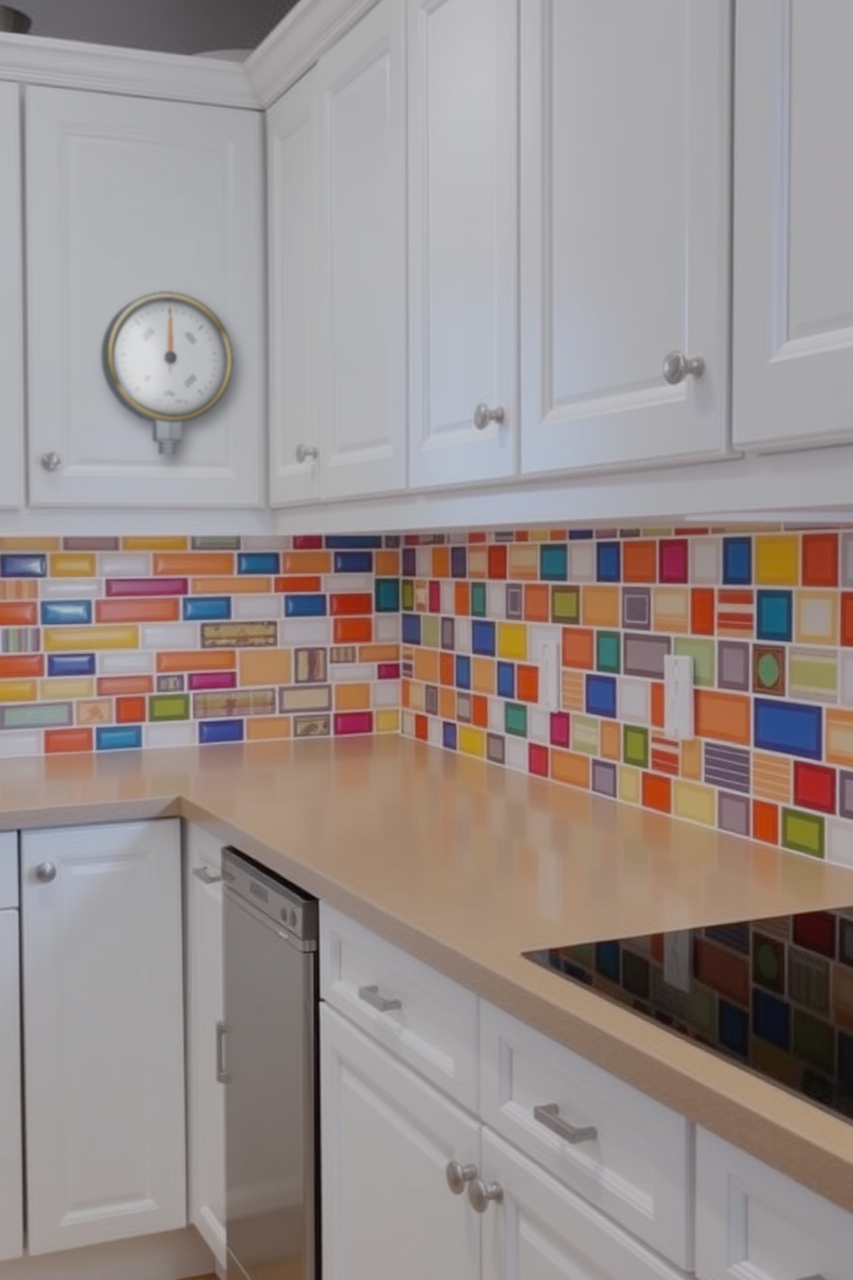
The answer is 300 kPa
